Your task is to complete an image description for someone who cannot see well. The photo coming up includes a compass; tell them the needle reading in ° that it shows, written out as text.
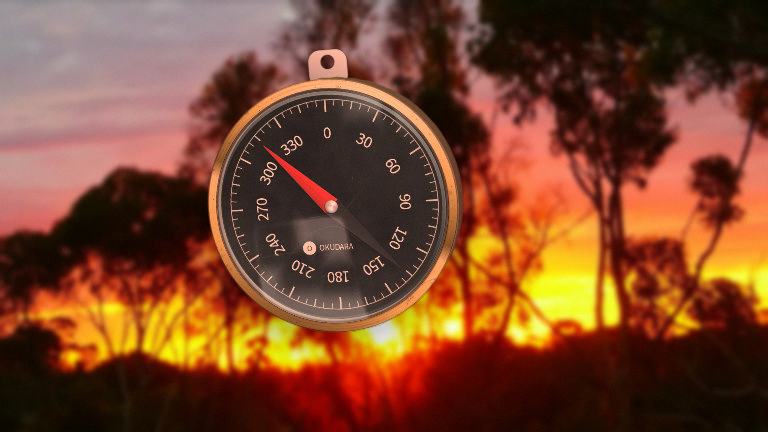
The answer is 315 °
